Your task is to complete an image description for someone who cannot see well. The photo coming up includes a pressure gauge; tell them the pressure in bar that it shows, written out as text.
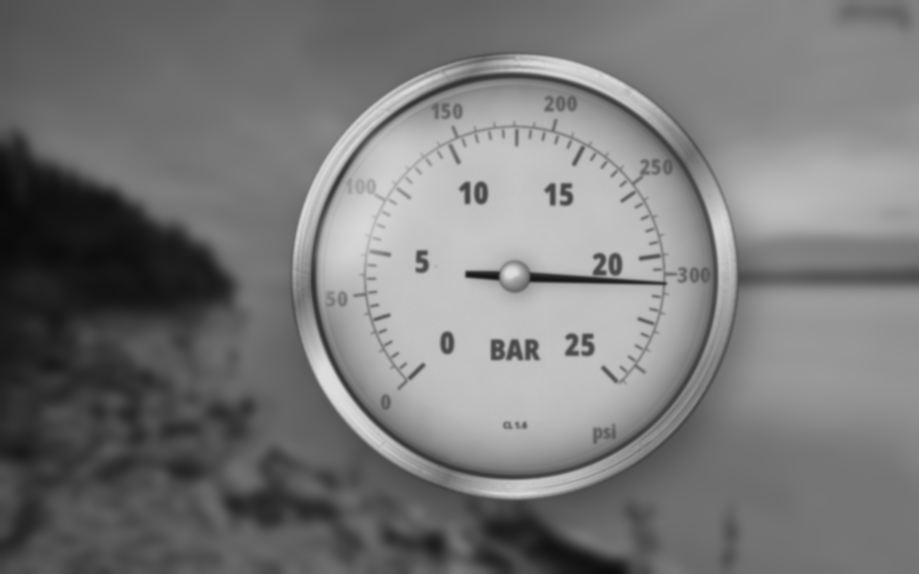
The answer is 21 bar
